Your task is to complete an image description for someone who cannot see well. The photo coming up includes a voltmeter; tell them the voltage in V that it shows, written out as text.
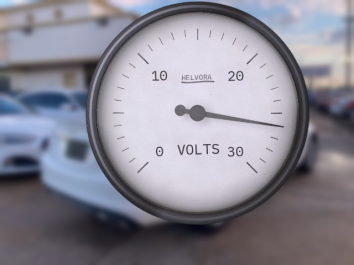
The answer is 26 V
